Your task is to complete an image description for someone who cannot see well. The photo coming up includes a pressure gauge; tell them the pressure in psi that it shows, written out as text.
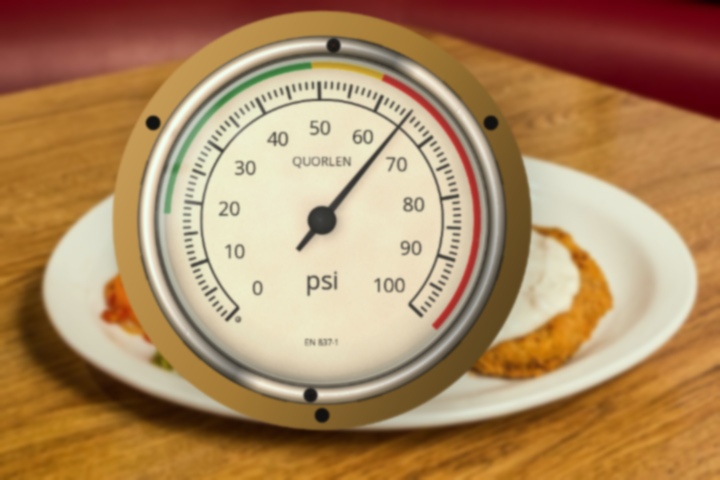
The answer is 65 psi
